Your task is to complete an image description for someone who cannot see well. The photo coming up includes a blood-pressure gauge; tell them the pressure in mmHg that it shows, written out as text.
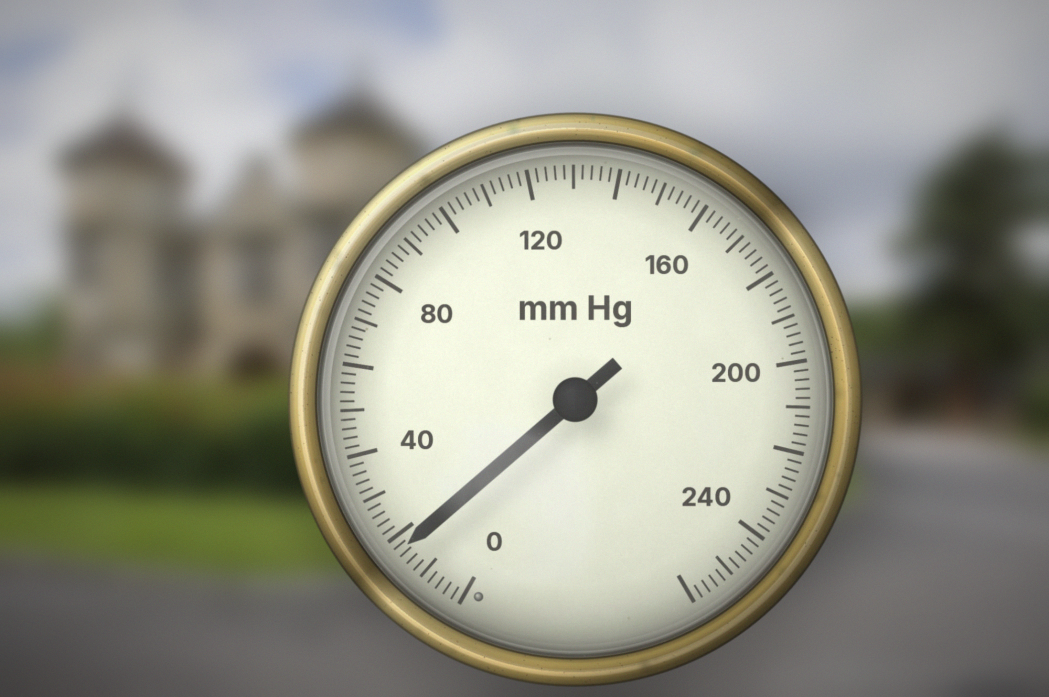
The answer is 17 mmHg
